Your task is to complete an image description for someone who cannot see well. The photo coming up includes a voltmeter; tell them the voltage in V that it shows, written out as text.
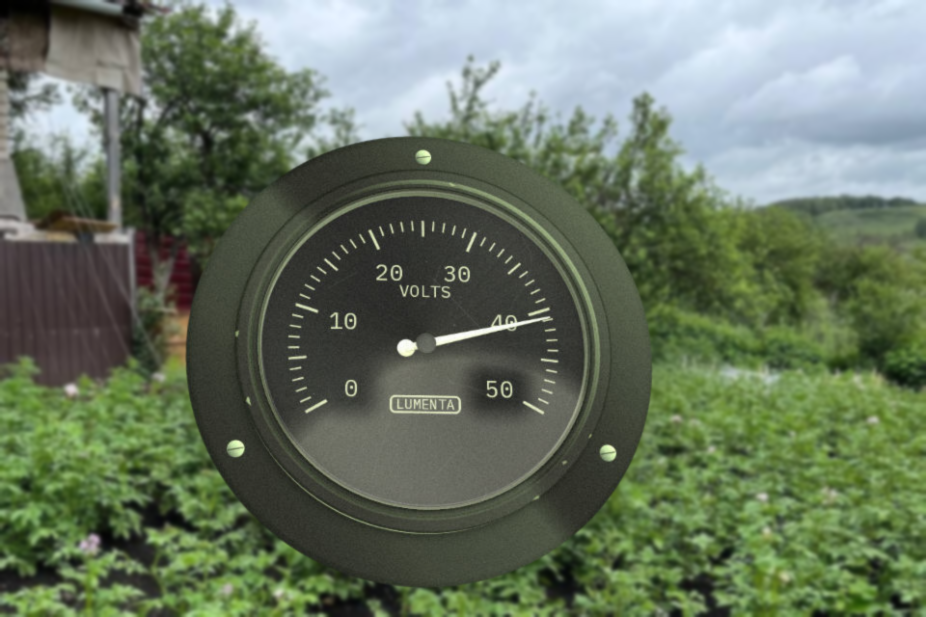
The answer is 41 V
